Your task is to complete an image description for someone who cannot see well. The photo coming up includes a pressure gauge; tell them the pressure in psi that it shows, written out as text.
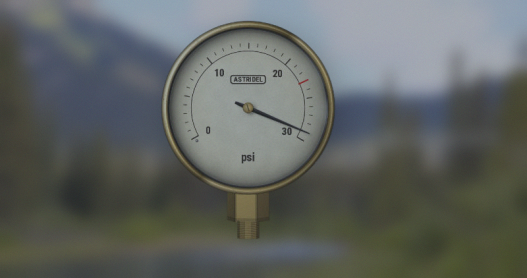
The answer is 29 psi
